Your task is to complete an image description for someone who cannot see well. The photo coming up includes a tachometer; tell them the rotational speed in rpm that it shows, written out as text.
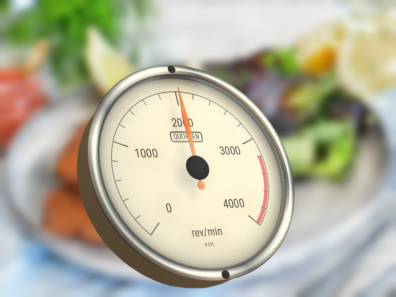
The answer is 2000 rpm
